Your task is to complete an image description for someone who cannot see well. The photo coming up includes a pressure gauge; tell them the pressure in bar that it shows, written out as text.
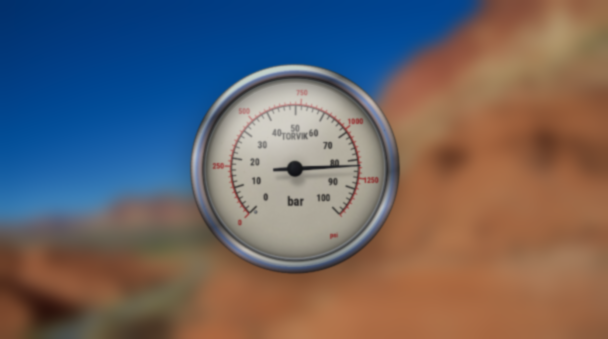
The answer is 82 bar
